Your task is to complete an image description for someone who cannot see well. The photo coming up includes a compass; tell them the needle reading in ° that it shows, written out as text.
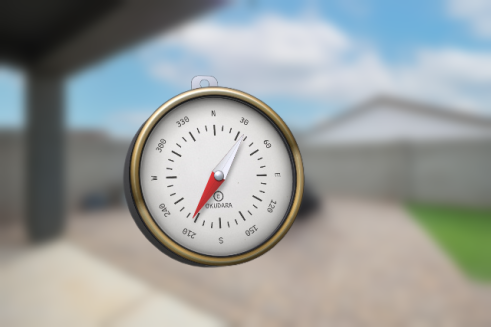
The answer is 215 °
